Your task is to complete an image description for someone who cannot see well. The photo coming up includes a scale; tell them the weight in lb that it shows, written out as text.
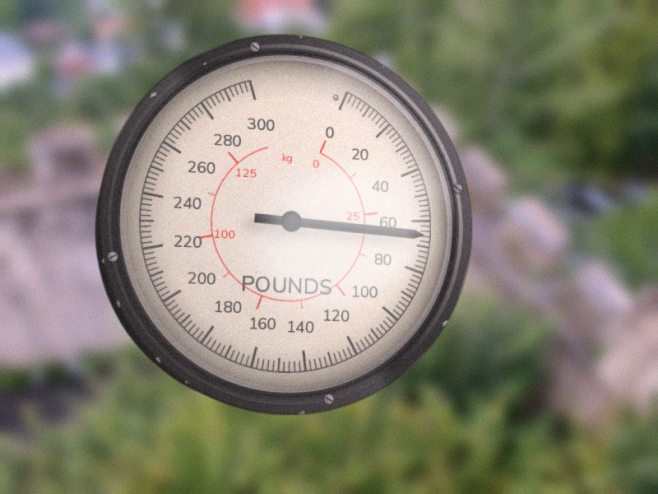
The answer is 66 lb
